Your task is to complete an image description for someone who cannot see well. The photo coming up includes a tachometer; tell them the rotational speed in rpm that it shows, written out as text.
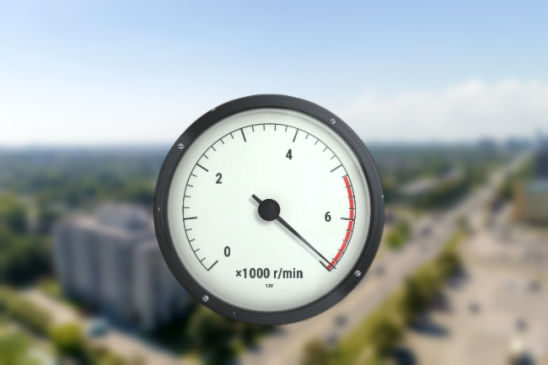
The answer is 6900 rpm
